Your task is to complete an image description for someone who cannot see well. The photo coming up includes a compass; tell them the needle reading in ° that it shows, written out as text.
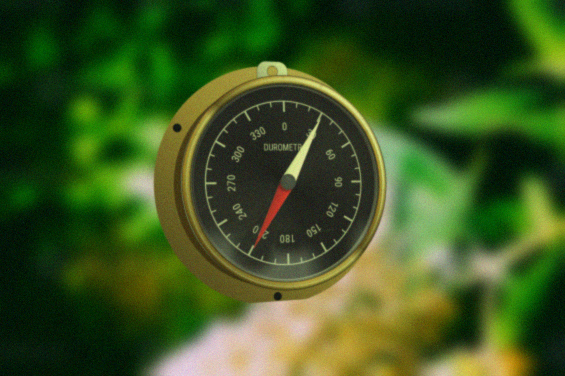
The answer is 210 °
